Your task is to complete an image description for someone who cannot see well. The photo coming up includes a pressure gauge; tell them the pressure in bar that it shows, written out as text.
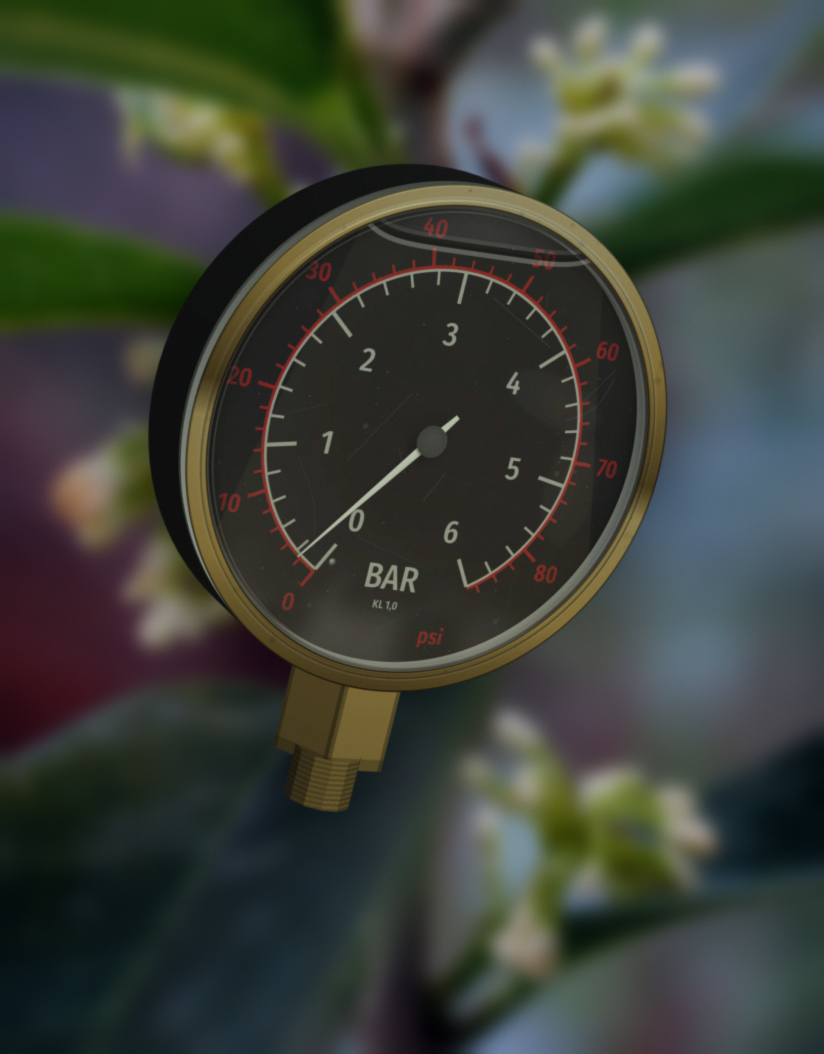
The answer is 0.2 bar
